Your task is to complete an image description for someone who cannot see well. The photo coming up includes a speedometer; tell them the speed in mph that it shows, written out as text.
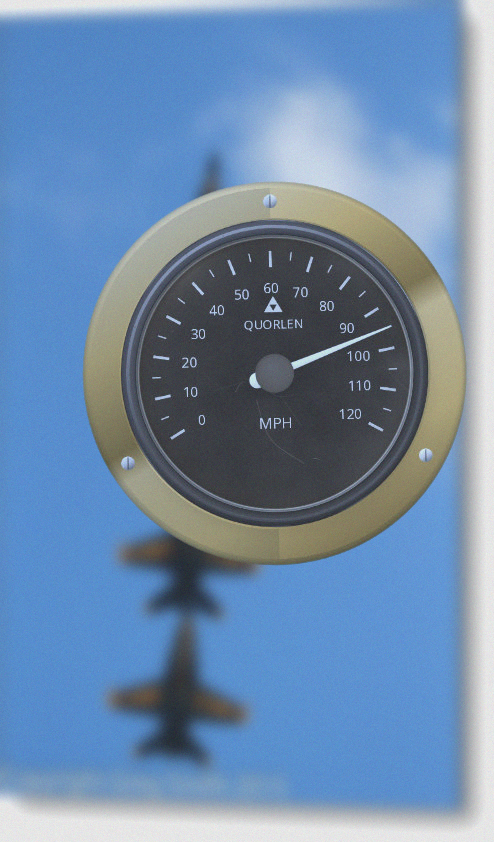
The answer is 95 mph
